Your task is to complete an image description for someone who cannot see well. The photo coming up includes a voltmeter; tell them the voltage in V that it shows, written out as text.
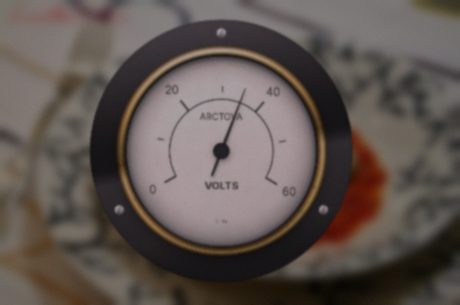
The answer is 35 V
